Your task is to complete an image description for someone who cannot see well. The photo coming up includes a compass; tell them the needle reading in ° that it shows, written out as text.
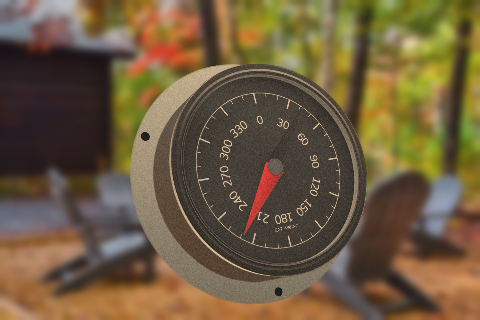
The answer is 220 °
